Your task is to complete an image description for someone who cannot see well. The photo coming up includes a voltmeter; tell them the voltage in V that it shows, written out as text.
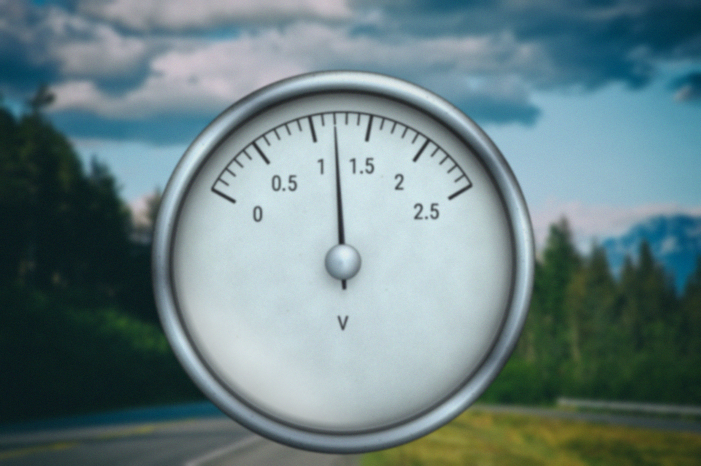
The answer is 1.2 V
